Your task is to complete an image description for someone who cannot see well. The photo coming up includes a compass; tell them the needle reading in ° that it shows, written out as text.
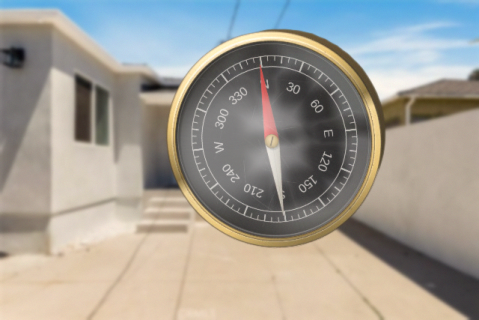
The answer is 0 °
